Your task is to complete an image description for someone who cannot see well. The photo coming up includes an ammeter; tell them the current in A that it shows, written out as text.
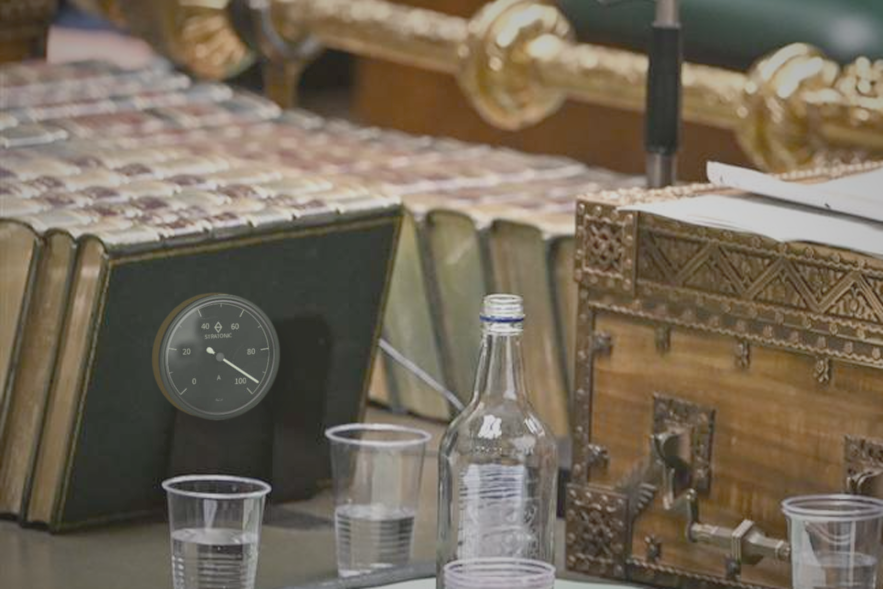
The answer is 95 A
